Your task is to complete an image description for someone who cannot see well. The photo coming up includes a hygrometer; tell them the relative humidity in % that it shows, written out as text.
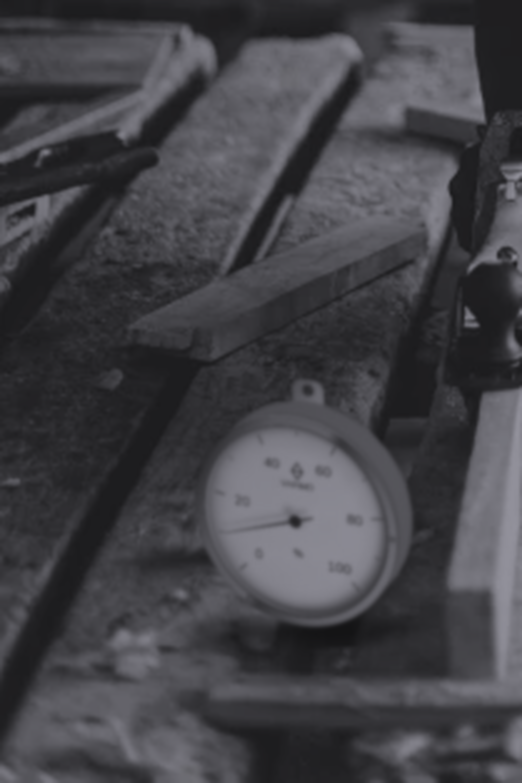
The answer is 10 %
